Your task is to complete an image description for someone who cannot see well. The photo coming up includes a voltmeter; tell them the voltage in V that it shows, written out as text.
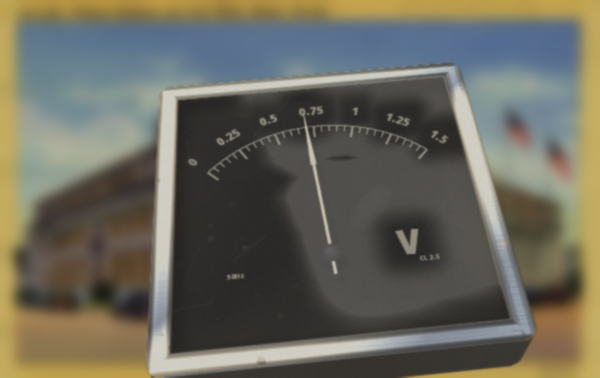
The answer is 0.7 V
